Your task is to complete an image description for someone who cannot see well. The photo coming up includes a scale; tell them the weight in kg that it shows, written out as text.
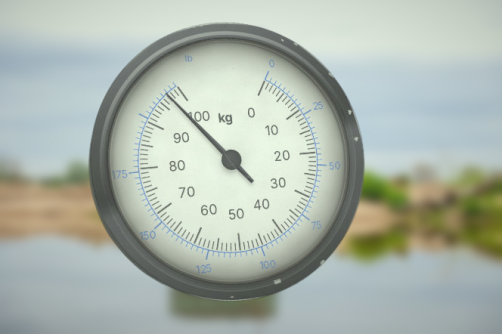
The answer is 97 kg
